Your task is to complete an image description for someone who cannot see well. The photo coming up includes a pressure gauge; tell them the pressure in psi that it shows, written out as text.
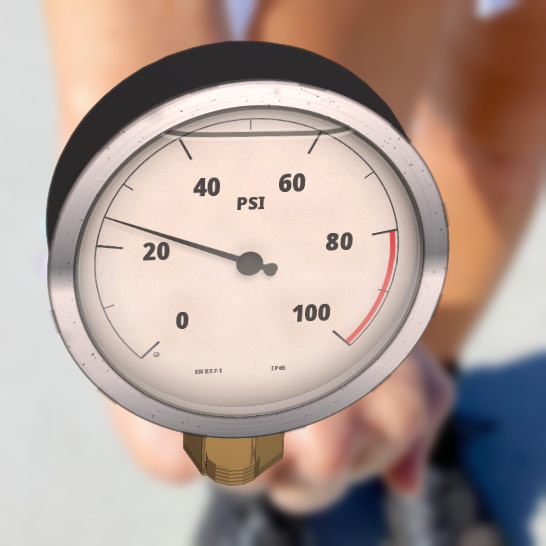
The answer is 25 psi
